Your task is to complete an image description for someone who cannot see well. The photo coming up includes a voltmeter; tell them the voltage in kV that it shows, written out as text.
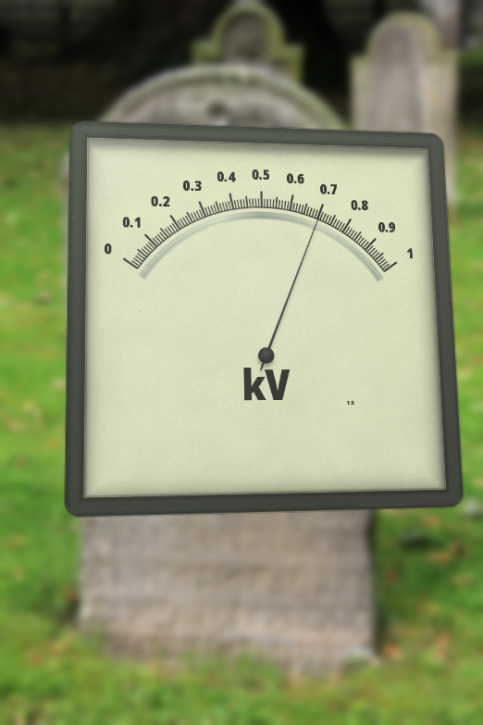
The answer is 0.7 kV
